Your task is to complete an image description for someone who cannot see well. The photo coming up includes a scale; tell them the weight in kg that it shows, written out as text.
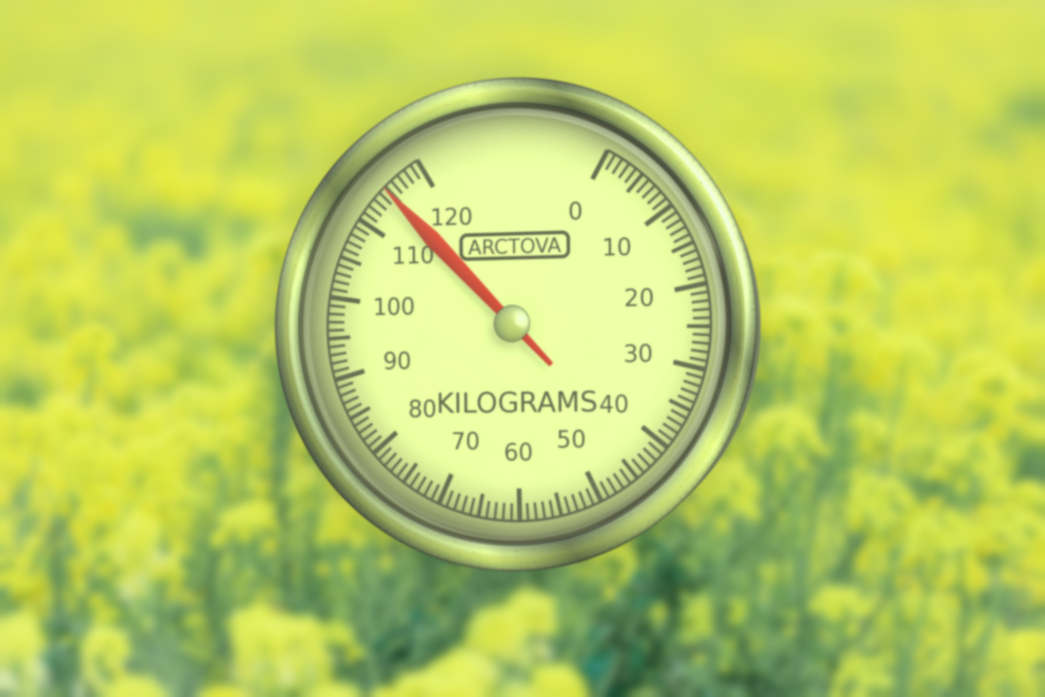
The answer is 115 kg
